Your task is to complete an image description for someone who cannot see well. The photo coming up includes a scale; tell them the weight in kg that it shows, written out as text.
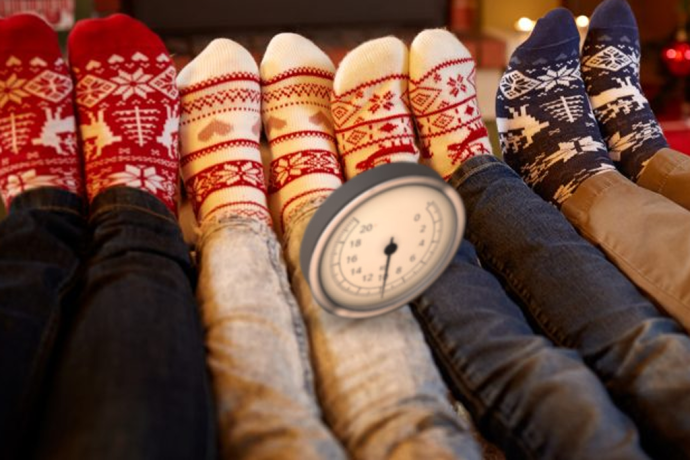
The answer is 10 kg
